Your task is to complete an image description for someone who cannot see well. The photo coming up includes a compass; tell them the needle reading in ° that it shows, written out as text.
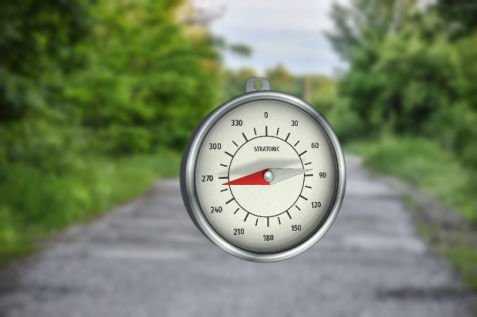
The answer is 262.5 °
